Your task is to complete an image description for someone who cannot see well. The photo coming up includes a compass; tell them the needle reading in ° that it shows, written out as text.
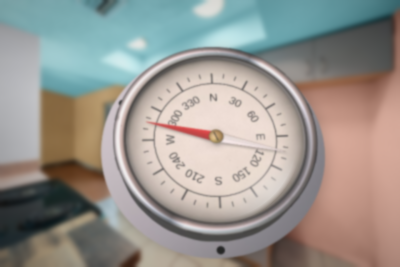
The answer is 285 °
